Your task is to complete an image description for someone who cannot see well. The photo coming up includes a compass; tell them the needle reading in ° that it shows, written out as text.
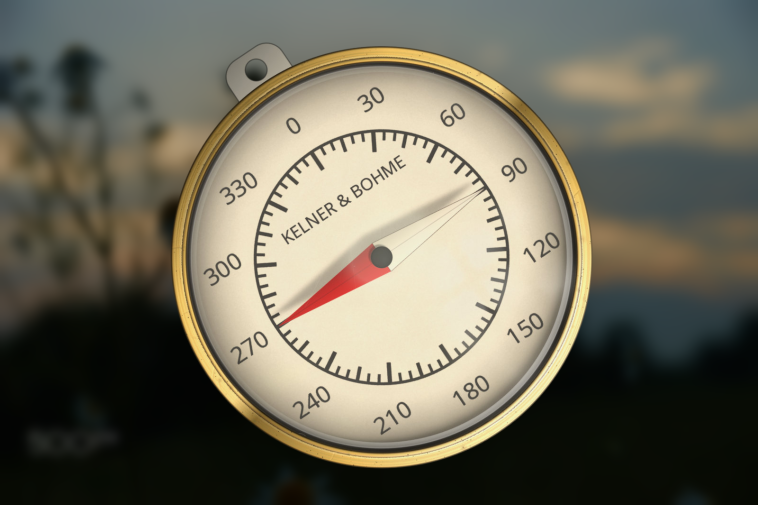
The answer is 270 °
